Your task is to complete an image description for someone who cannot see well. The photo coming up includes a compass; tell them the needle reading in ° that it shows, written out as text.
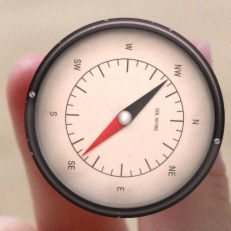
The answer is 135 °
